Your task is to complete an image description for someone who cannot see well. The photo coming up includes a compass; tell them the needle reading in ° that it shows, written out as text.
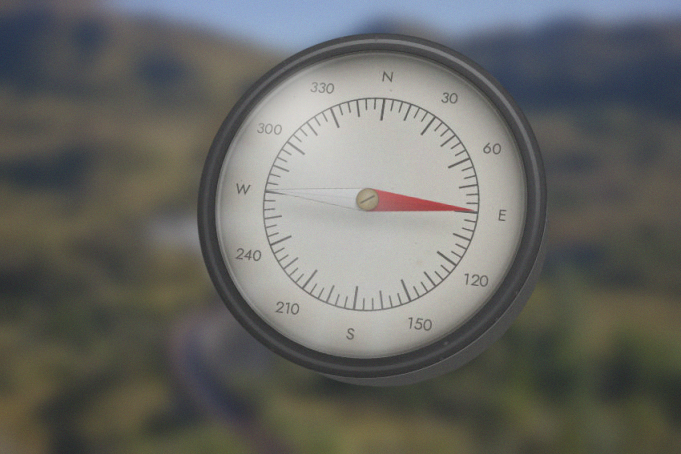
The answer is 90 °
